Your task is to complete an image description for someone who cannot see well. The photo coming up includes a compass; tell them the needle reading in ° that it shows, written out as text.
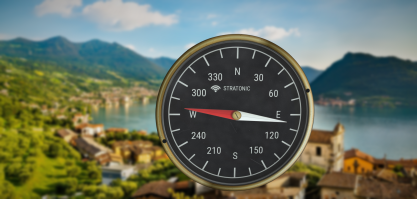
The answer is 277.5 °
